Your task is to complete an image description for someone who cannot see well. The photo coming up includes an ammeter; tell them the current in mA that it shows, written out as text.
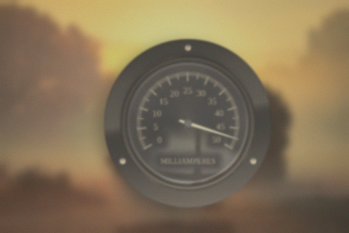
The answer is 47.5 mA
